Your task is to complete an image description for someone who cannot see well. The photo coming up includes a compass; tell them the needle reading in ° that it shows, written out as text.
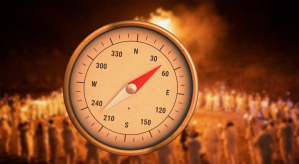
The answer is 45 °
